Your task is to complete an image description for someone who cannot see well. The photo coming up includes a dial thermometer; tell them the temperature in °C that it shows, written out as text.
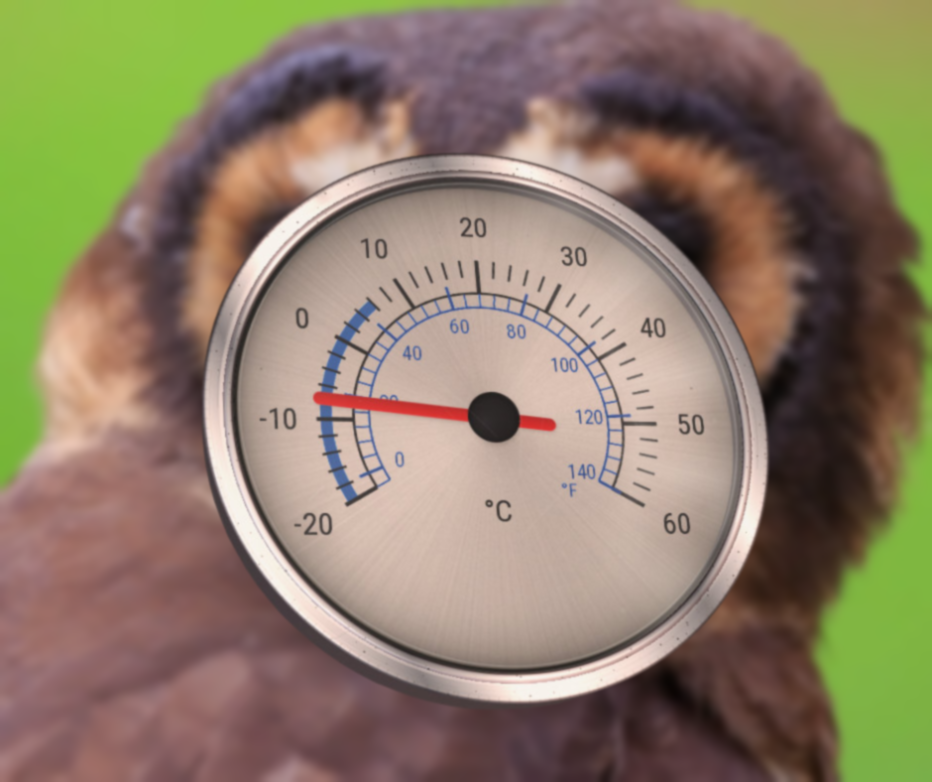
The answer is -8 °C
